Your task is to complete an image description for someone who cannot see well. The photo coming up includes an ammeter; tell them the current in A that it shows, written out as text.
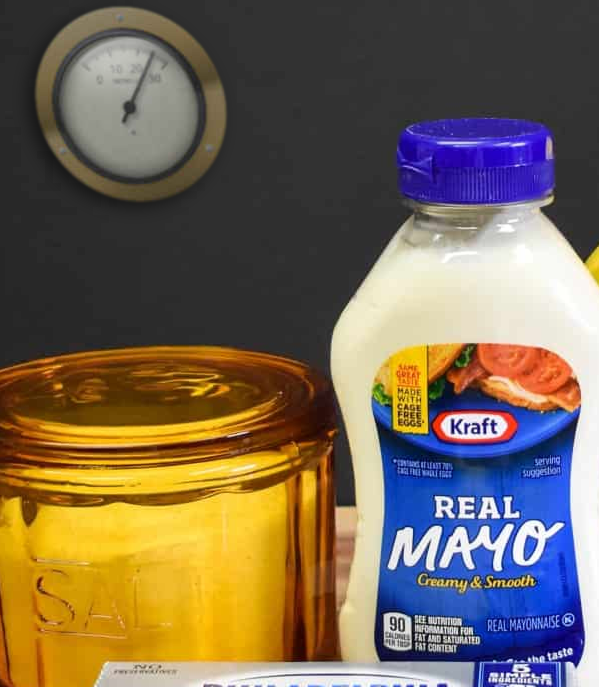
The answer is 25 A
